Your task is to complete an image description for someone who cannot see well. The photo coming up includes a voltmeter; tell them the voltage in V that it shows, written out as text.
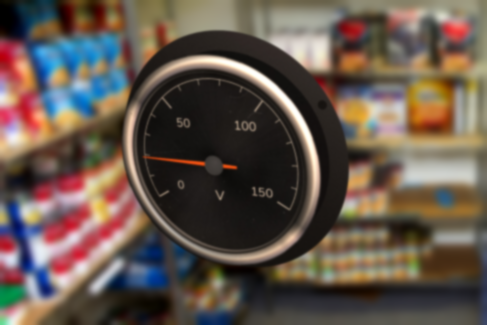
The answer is 20 V
